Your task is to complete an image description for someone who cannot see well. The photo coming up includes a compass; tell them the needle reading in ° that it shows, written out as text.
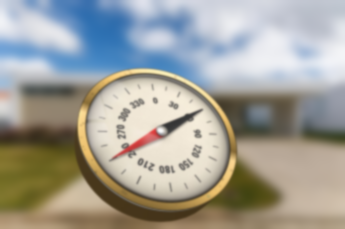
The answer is 240 °
